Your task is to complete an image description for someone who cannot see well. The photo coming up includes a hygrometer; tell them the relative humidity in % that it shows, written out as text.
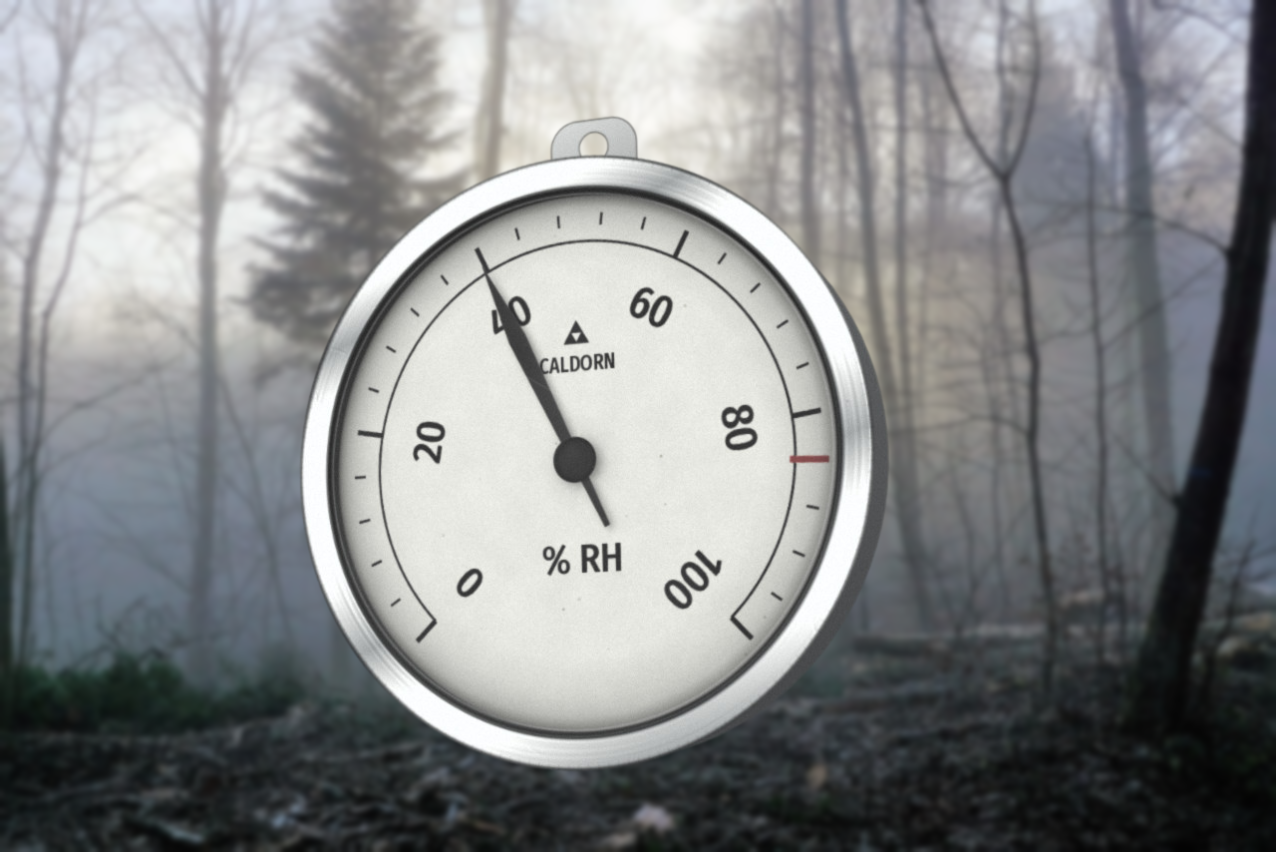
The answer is 40 %
